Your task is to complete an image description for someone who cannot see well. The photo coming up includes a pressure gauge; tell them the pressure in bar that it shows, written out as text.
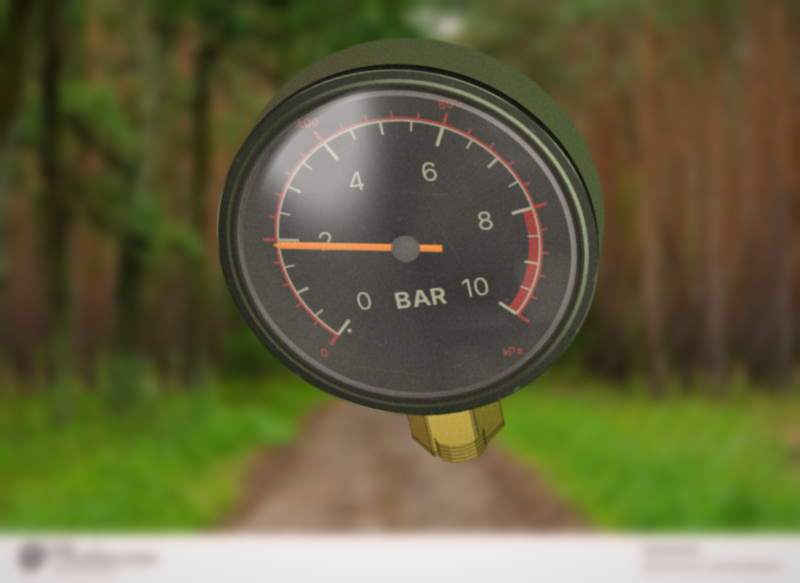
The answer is 2 bar
